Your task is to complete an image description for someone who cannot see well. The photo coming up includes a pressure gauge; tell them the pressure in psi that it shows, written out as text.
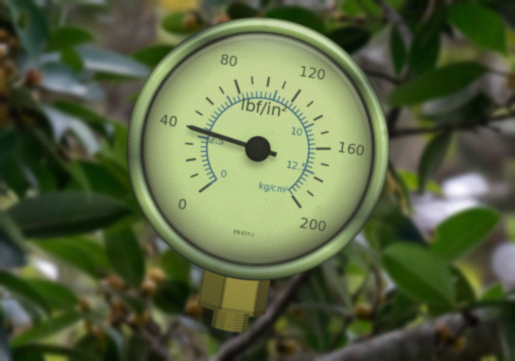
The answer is 40 psi
